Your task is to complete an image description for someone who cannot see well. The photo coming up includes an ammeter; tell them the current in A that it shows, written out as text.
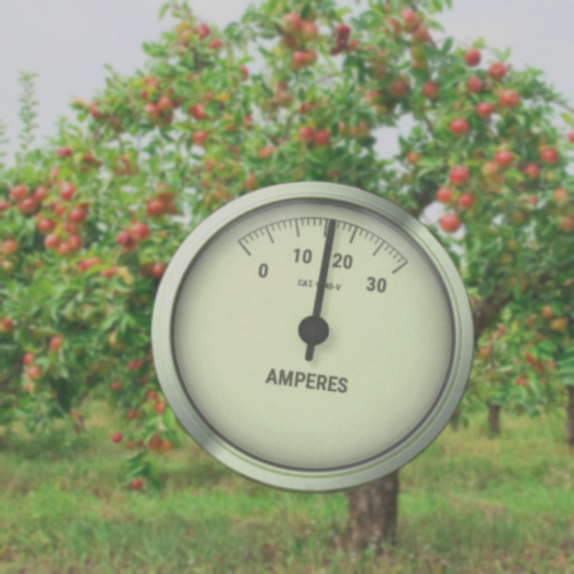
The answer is 16 A
